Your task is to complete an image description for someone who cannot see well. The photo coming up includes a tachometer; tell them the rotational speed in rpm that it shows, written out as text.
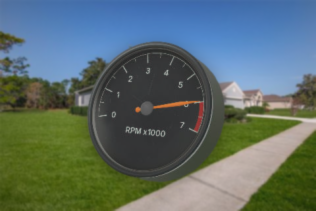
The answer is 6000 rpm
